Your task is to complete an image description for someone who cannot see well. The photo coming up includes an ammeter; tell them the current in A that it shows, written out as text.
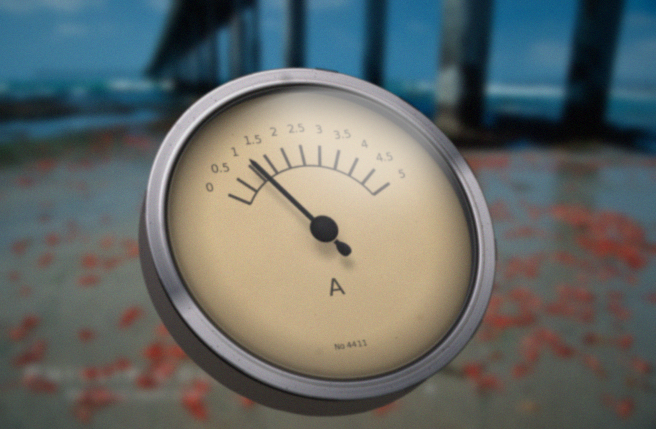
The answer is 1 A
